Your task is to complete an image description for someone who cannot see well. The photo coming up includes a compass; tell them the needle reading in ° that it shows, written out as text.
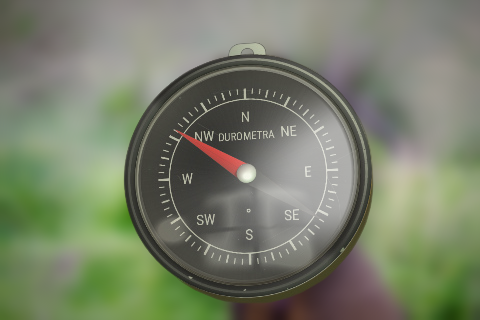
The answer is 305 °
